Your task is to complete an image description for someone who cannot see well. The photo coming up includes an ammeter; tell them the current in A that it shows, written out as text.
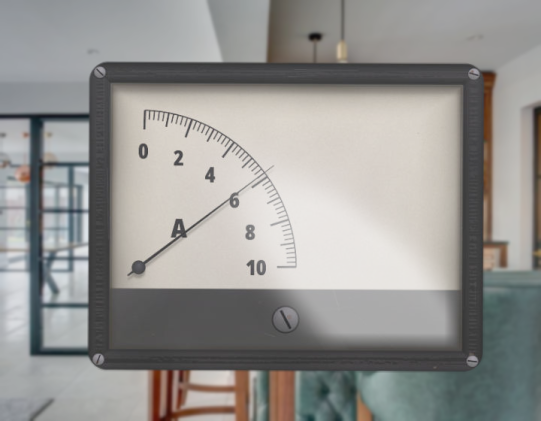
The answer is 5.8 A
